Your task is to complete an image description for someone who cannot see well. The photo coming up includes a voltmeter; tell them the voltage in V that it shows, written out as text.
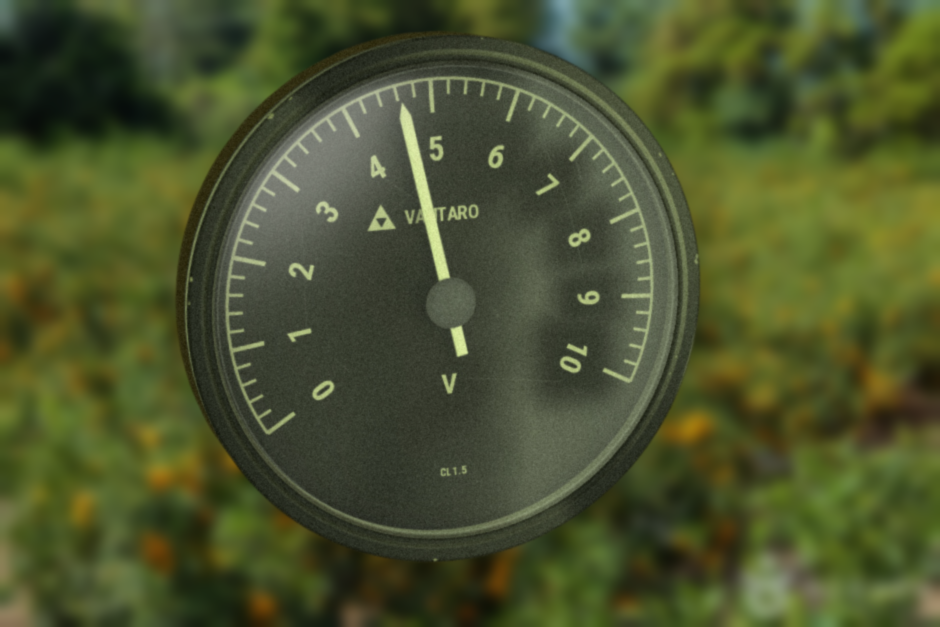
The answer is 4.6 V
